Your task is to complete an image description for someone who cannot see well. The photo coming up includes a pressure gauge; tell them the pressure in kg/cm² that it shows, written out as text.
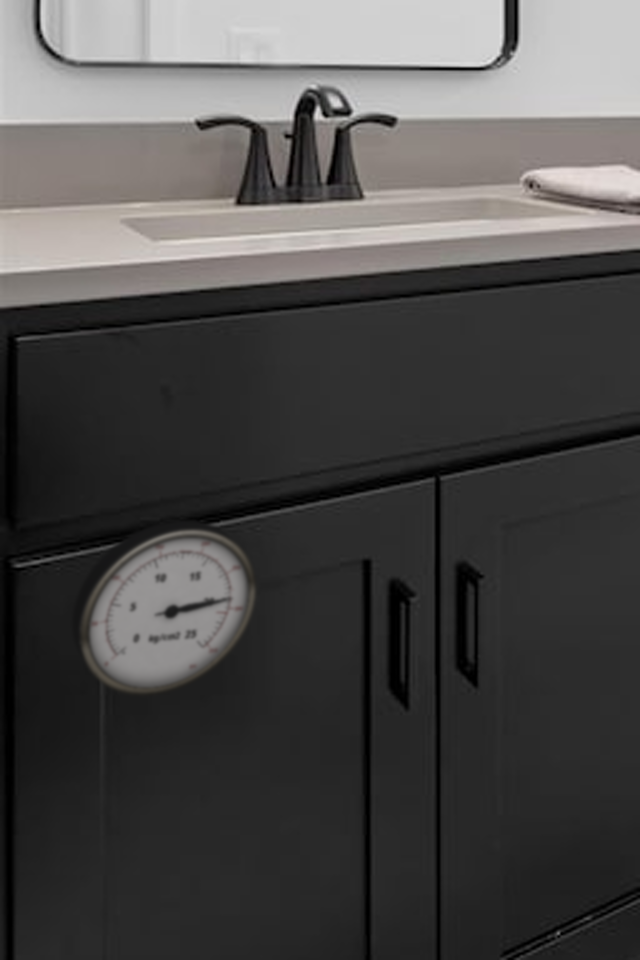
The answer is 20 kg/cm²
